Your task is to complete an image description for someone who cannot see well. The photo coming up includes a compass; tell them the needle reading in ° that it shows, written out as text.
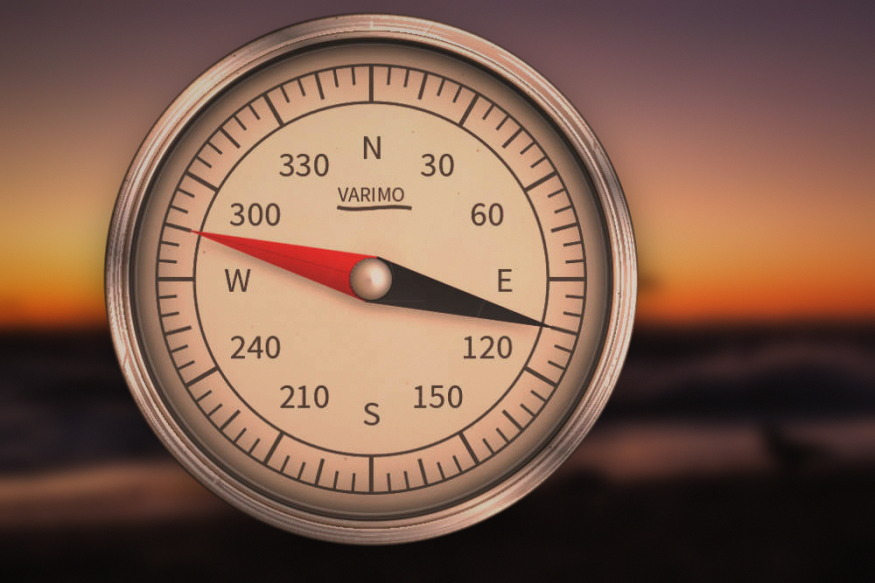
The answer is 285 °
